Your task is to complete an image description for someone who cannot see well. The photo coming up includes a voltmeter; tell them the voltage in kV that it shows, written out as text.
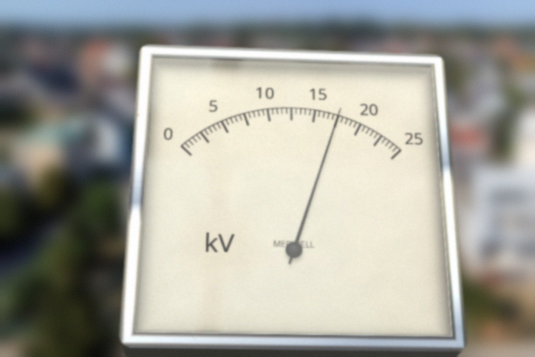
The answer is 17.5 kV
